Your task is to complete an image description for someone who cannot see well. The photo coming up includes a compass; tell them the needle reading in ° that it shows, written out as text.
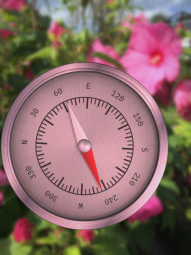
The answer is 245 °
